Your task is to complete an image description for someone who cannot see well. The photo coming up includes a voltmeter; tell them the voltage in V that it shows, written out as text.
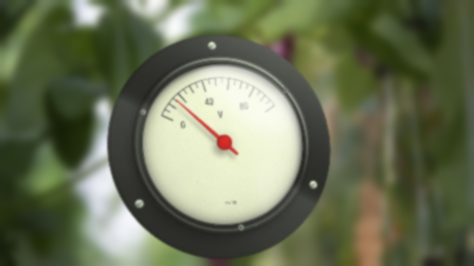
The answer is 15 V
